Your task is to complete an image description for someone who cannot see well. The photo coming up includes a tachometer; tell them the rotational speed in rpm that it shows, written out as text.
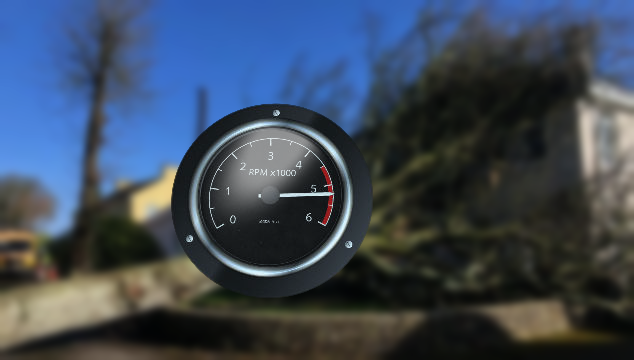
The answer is 5250 rpm
